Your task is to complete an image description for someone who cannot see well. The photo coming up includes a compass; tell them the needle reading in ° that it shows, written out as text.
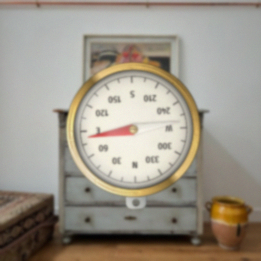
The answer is 82.5 °
